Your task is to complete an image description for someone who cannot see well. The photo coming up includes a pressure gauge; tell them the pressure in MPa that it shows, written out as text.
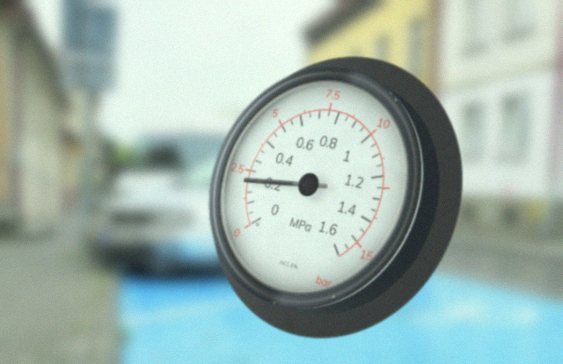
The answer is 0.2 MPa
